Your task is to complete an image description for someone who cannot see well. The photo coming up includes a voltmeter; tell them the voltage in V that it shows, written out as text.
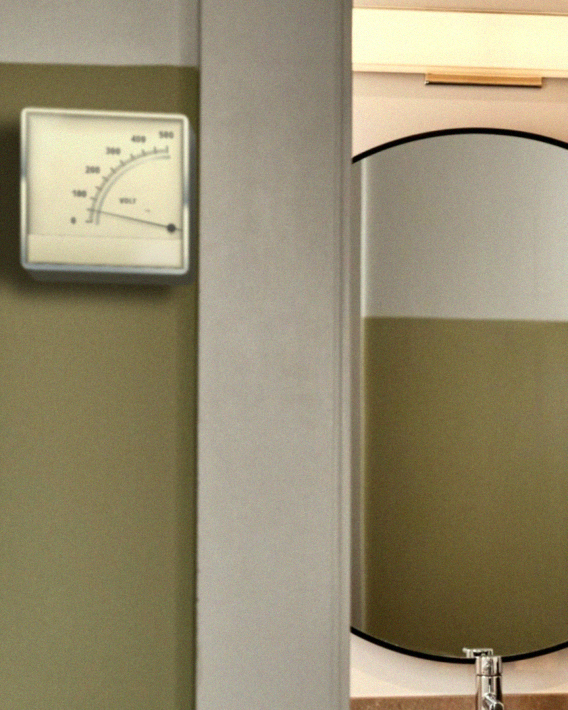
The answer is 50 V
